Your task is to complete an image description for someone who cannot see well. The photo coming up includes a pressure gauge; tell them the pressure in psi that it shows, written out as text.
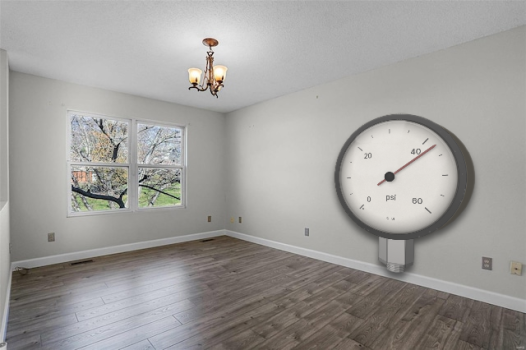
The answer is 42.5 psi
